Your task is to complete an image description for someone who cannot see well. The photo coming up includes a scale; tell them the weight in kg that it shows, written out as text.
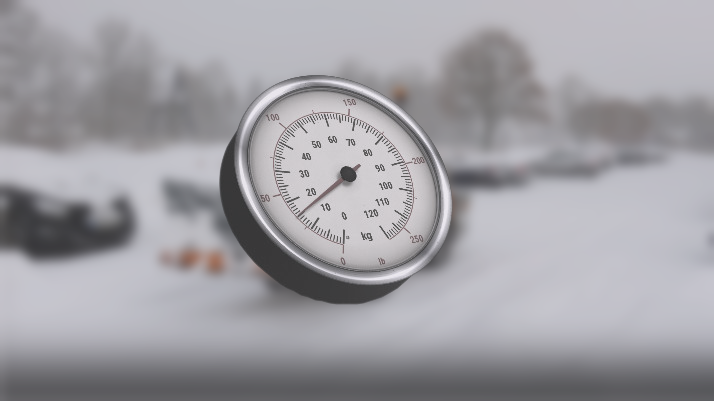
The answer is 15 kg
